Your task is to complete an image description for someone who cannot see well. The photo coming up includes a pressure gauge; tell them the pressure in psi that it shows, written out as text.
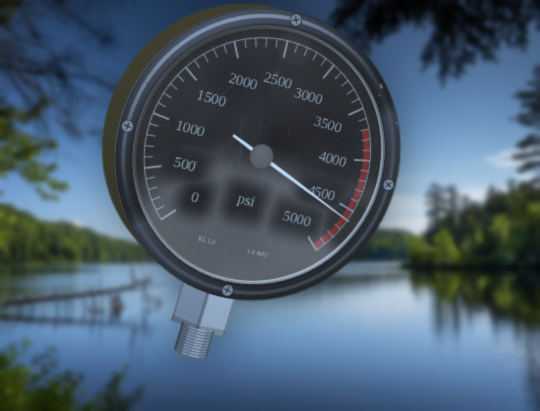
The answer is 4600 psi
